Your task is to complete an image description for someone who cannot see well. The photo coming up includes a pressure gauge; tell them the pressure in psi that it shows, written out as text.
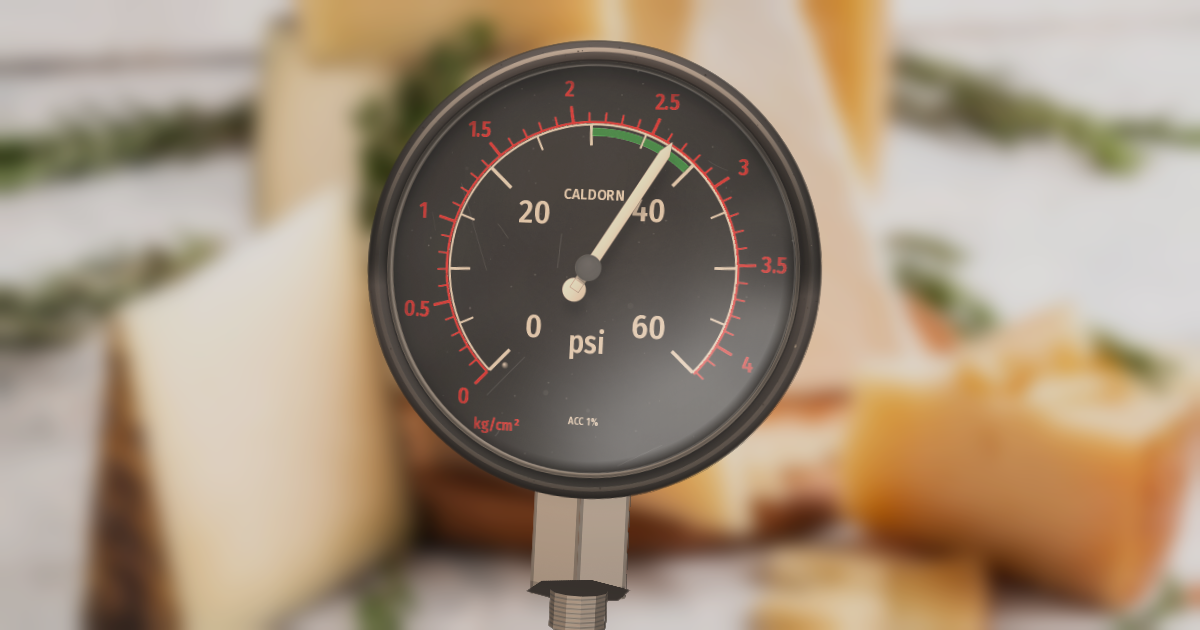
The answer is 37.5 psi
